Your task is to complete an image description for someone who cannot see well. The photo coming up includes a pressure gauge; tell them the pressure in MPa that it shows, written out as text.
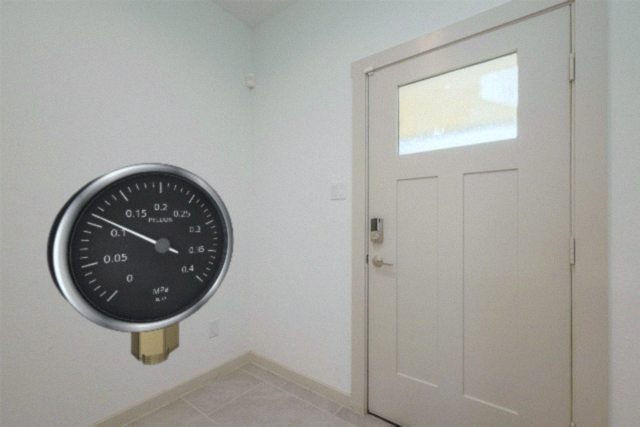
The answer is 0.11 MPa
